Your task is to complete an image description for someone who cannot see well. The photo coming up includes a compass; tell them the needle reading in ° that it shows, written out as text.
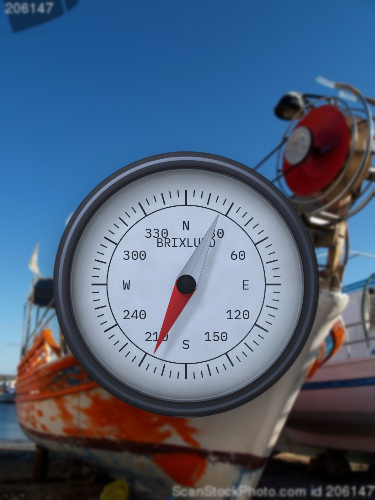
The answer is 205 °
